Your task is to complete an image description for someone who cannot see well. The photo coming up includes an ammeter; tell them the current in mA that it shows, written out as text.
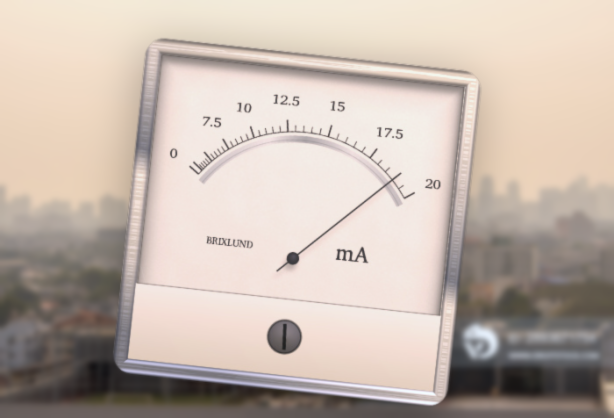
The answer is 19 mA
